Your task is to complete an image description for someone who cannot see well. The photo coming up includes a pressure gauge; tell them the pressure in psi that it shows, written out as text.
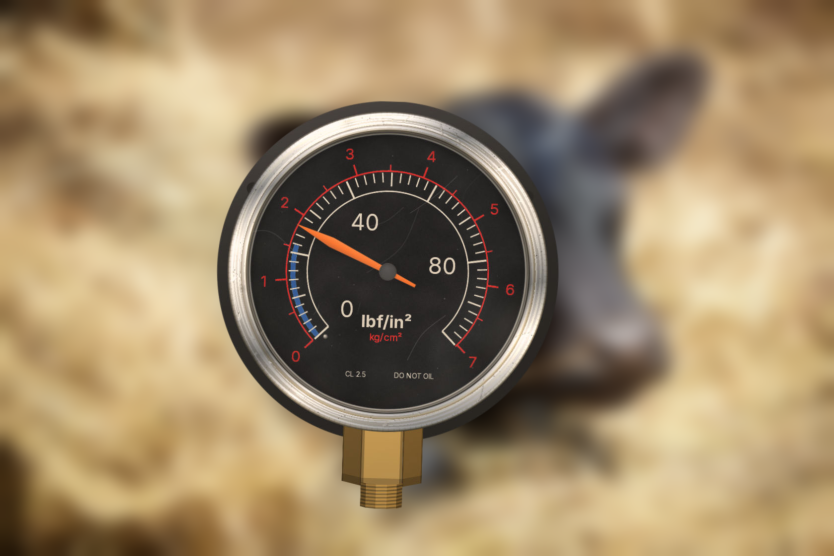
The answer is 26 psi
